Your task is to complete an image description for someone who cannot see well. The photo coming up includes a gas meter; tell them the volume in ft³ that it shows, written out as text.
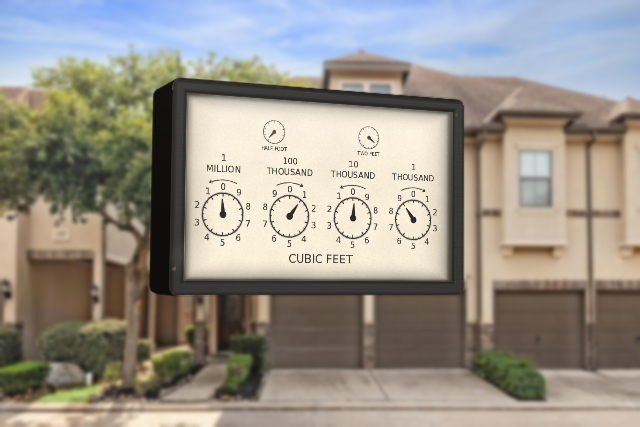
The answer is 9900 ft³
